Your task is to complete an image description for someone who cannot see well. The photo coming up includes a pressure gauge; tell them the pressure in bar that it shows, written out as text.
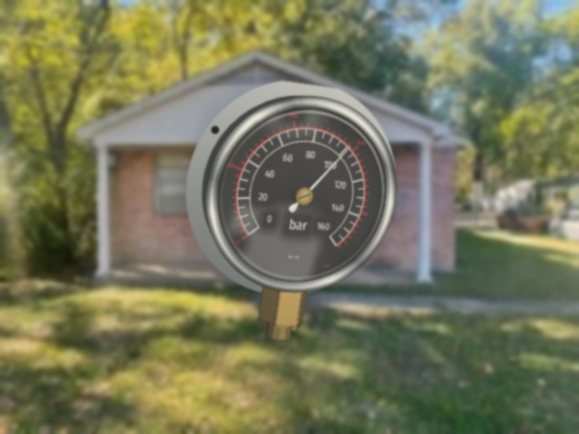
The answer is 100 bar
